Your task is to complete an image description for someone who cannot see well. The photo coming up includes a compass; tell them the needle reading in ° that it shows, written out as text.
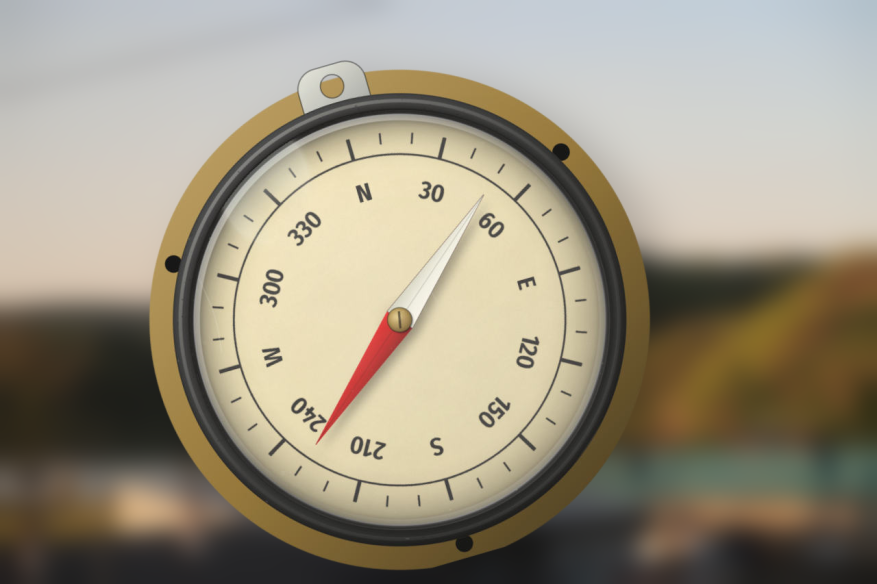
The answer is 230 °
